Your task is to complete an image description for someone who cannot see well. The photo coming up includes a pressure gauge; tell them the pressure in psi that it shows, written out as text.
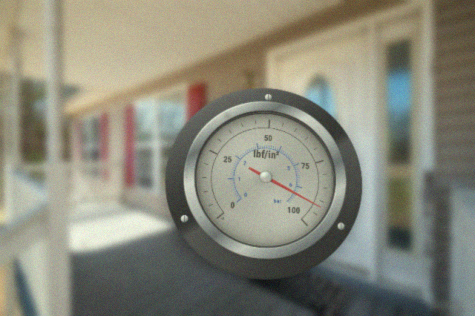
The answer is 92.5 psi
